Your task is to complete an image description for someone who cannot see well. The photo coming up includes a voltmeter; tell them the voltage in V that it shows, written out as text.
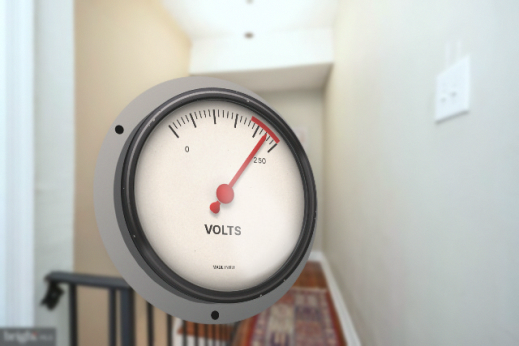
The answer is 220 V
